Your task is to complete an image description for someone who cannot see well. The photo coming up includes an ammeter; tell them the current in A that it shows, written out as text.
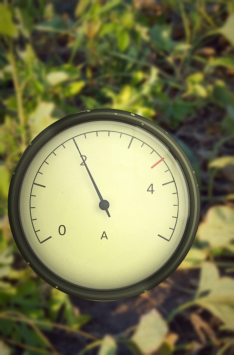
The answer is 2 A
